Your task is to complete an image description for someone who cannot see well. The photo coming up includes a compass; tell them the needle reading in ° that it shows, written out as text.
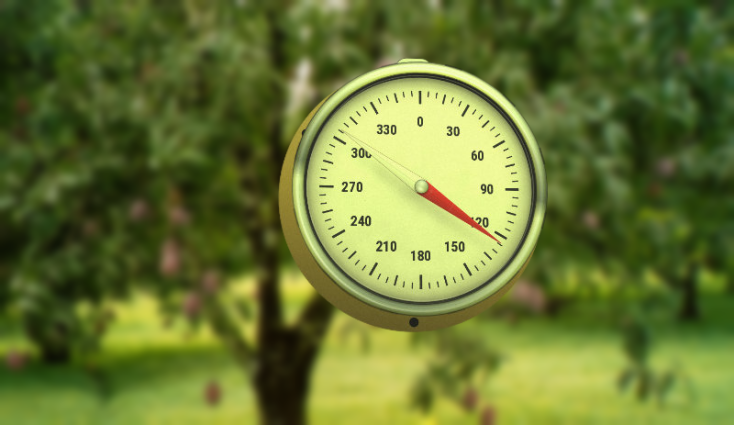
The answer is 125 °
